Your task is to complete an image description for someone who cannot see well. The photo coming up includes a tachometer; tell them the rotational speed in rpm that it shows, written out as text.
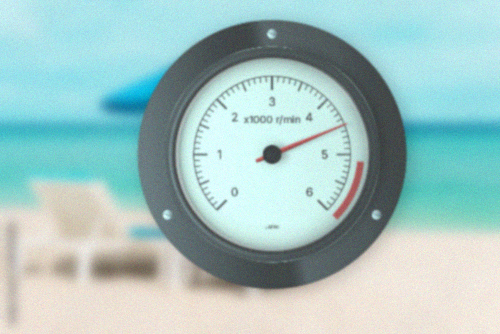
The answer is 4500 rpm
